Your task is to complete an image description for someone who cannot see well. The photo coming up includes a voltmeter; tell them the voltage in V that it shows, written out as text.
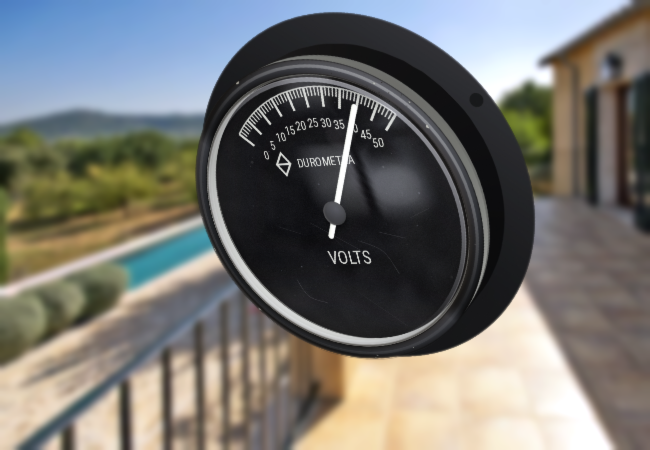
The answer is 40 V
